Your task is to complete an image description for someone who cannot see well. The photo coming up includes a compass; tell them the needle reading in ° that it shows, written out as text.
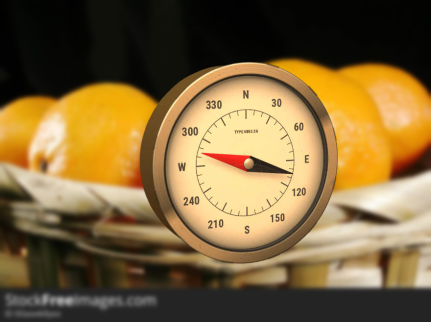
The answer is 285 °
